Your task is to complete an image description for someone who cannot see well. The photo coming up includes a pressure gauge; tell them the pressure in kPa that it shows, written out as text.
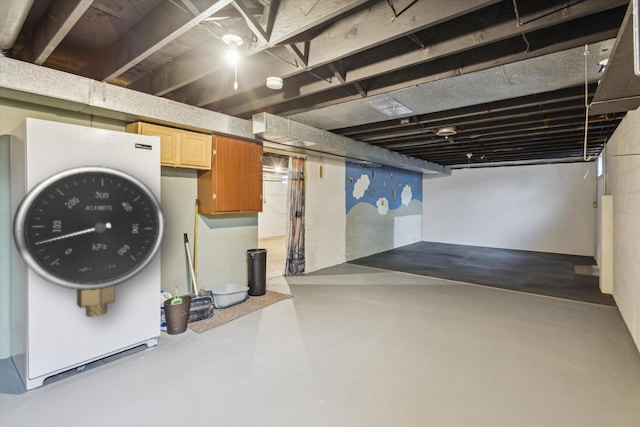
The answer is 60 kPa
